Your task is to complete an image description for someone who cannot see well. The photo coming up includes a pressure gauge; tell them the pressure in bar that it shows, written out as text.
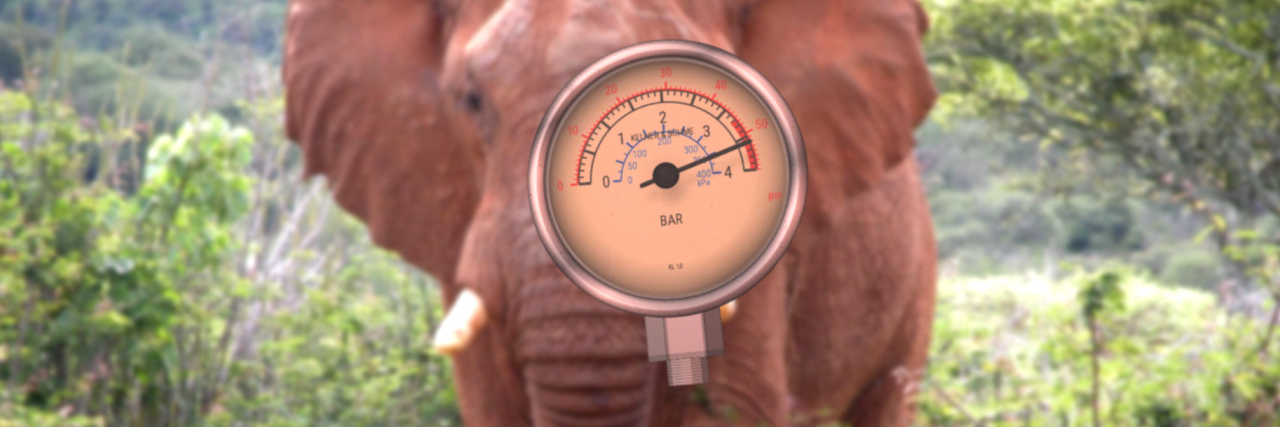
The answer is 3.6 bar
